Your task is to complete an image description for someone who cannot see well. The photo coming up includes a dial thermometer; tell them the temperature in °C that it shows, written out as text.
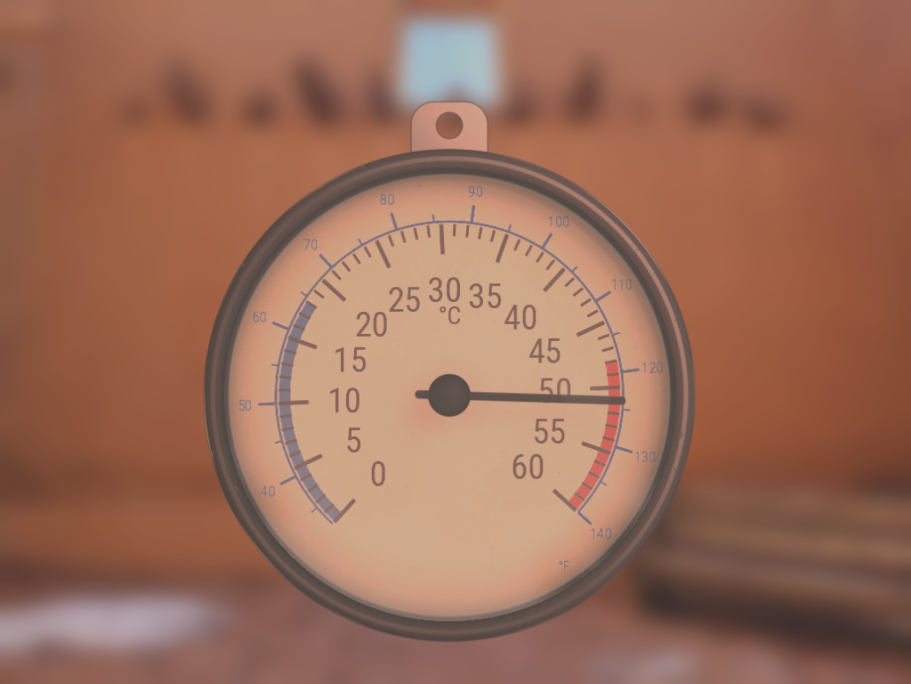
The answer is 51 °C
